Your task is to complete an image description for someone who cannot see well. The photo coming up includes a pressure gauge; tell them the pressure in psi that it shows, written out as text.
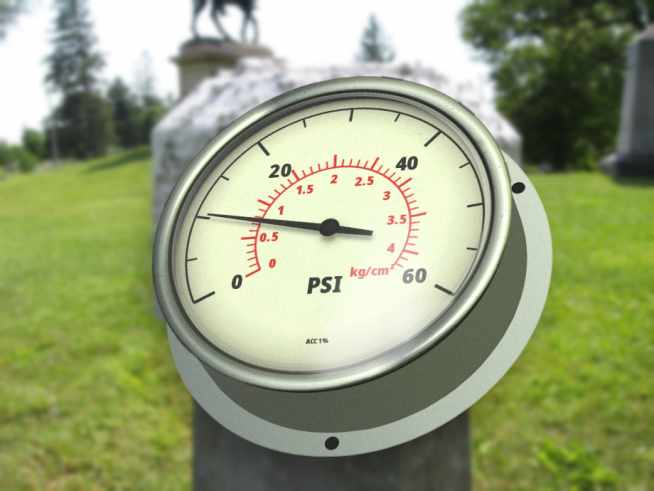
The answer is 10 psi
